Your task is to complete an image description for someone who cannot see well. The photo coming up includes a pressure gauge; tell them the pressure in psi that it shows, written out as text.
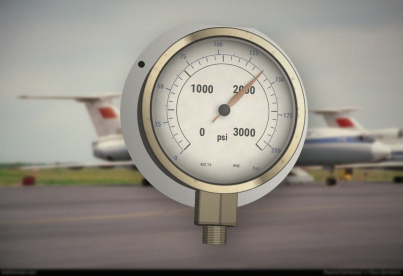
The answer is 2000 psi
